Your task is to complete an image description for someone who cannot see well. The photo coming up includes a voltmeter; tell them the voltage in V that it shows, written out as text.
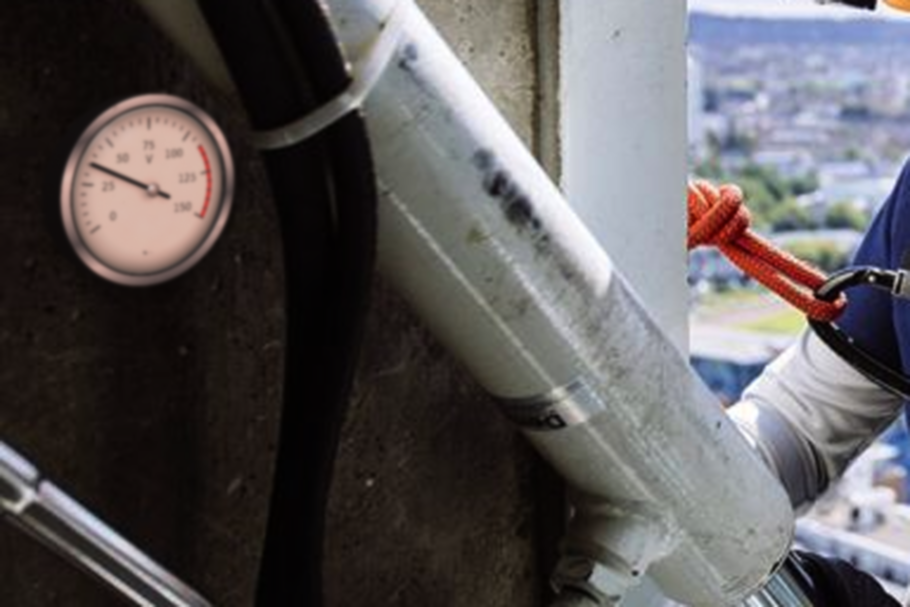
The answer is 35 V
